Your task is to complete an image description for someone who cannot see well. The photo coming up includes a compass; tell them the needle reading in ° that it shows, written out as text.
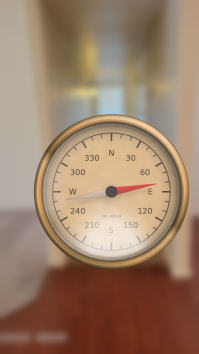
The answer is 80 °
